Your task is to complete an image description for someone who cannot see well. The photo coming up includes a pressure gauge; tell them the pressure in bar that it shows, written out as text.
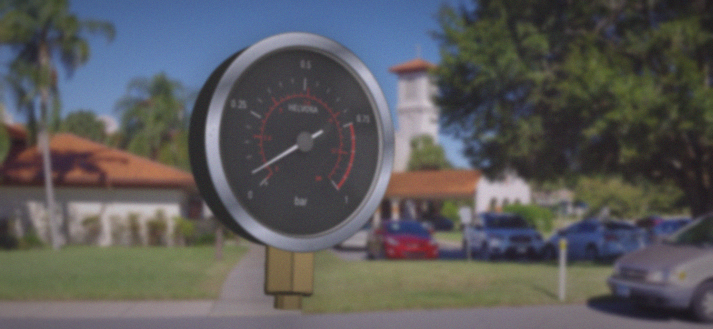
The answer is 0.05 bar
